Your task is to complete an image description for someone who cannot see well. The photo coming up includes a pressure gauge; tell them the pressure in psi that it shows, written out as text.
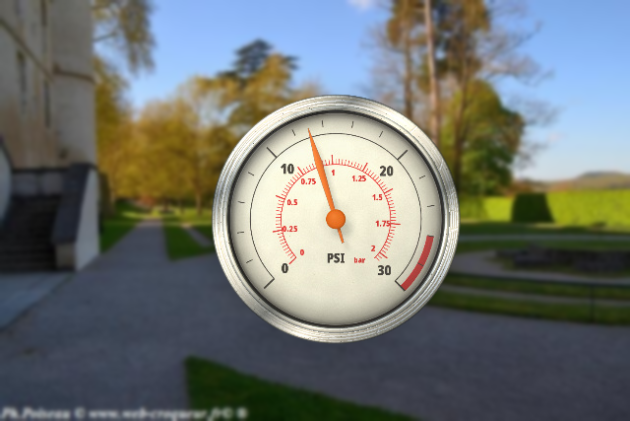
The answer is 13 psi
